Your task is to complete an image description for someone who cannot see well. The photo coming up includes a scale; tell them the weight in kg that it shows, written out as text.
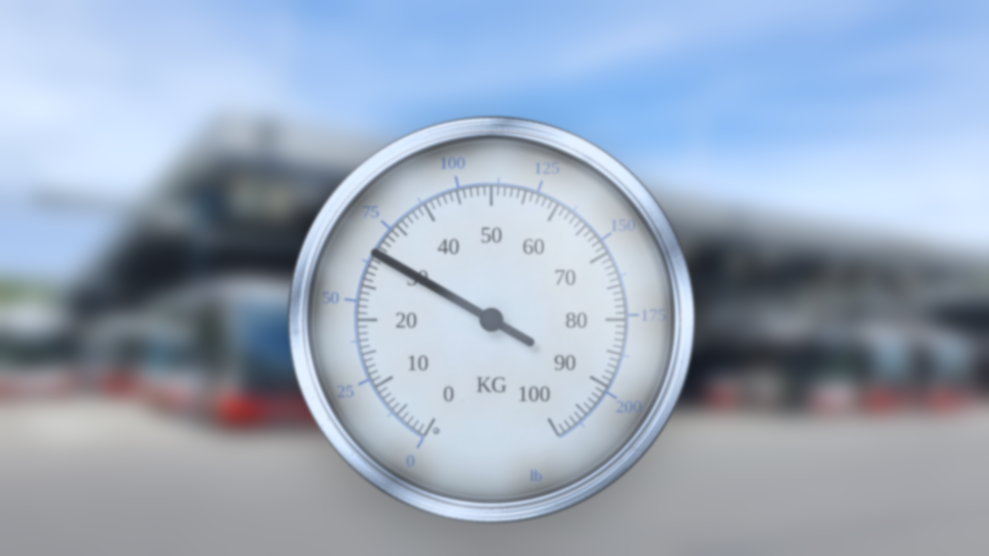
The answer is 30 kg
